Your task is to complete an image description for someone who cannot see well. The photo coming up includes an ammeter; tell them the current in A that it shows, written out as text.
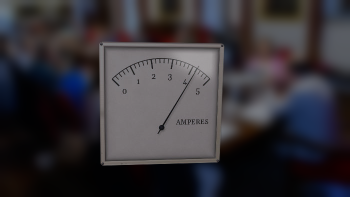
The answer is 4.2 A
